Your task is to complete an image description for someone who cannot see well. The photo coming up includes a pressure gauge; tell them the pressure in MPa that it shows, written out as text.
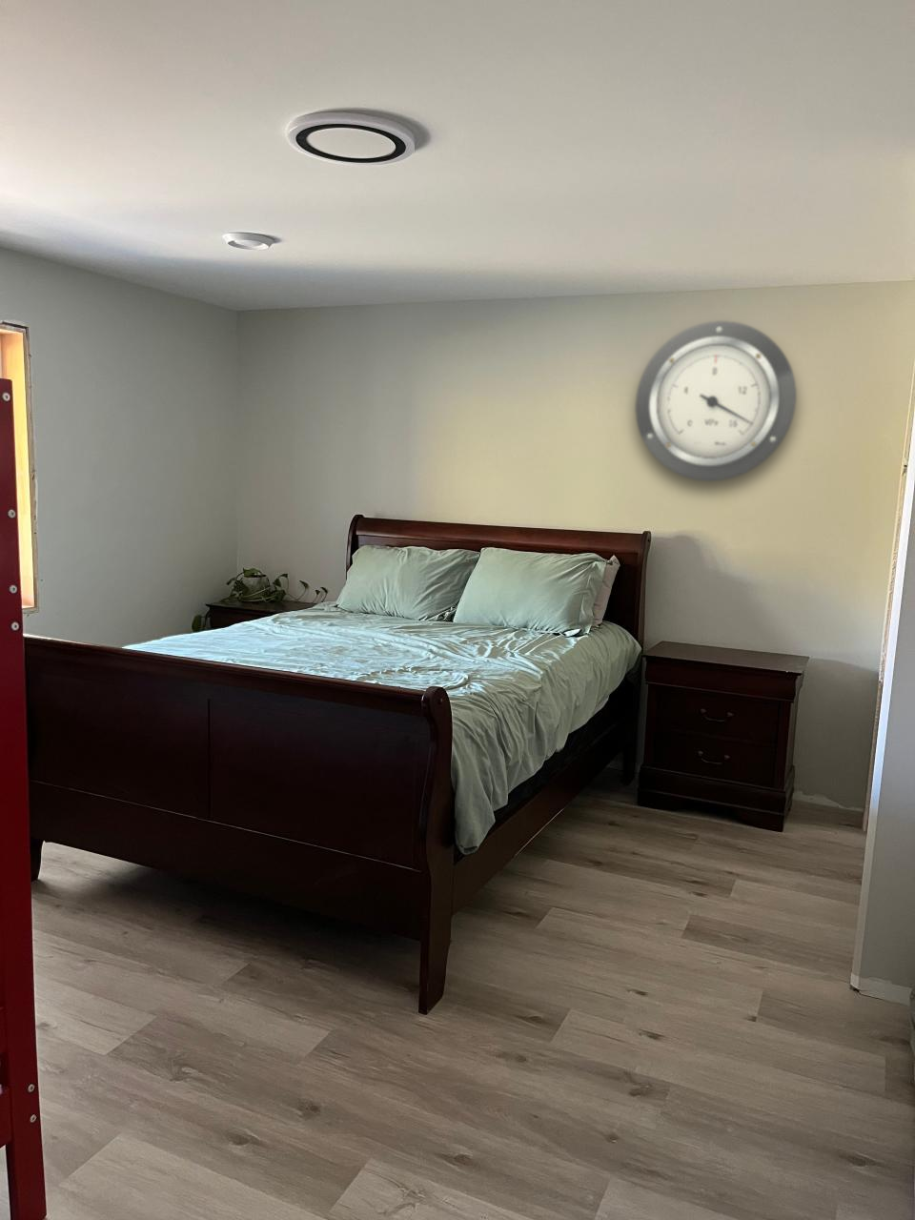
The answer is 15 MPa
